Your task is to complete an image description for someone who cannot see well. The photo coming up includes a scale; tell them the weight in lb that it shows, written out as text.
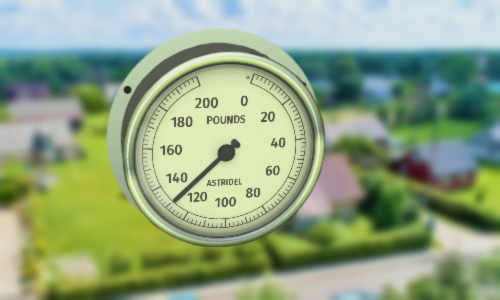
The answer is 130 lb
